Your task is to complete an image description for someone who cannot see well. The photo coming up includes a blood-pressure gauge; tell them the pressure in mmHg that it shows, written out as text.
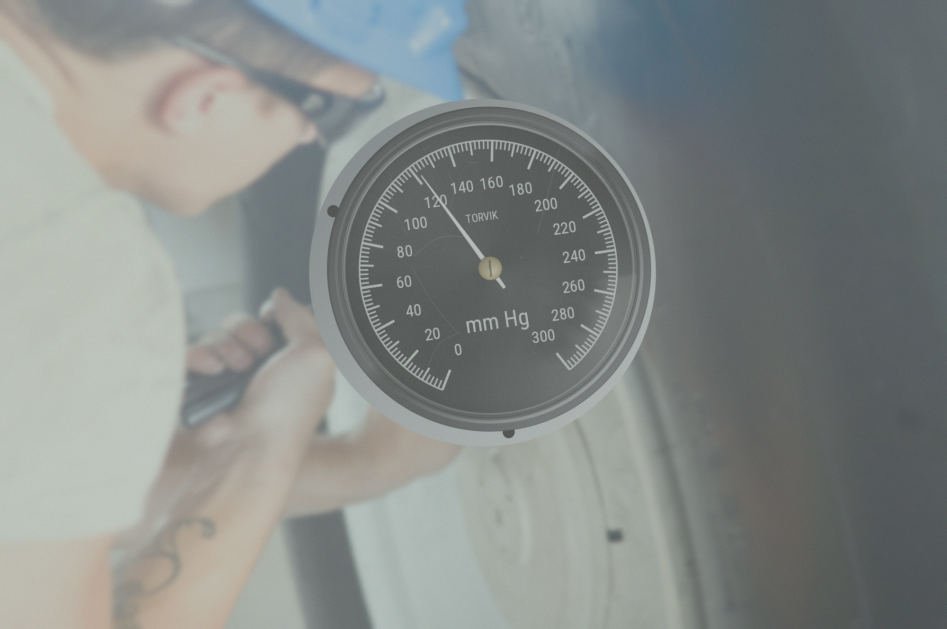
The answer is 122 mmHg
